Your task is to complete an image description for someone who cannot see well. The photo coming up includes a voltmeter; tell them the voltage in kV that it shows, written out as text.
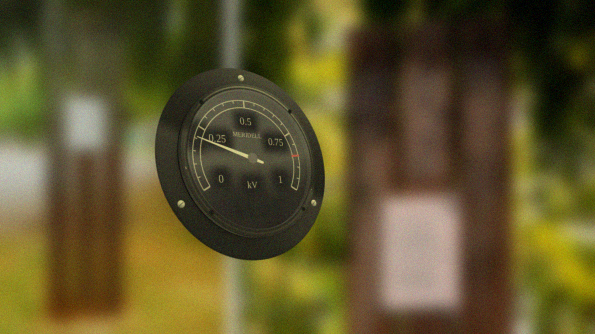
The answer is 0.2 kV
